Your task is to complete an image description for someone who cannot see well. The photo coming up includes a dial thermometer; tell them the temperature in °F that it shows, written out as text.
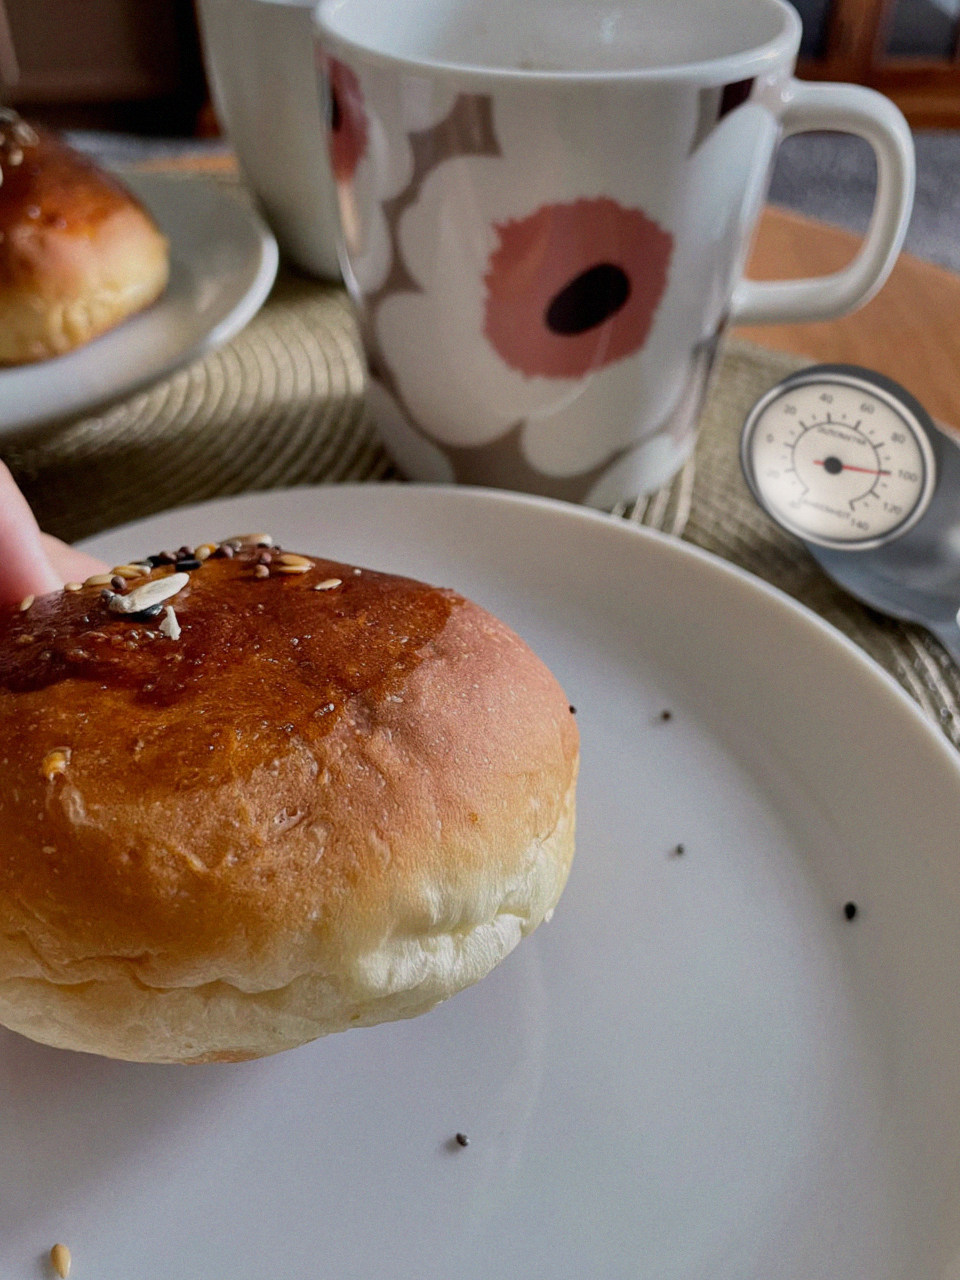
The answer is 100 °F
